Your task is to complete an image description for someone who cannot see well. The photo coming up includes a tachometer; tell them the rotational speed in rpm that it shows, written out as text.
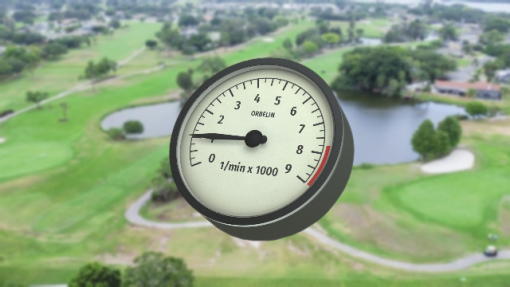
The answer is 1000 rpm
